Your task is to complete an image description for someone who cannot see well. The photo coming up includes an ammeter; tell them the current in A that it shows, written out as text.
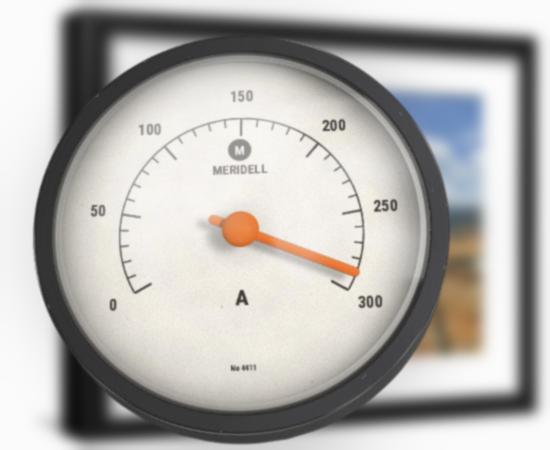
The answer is 290 A
